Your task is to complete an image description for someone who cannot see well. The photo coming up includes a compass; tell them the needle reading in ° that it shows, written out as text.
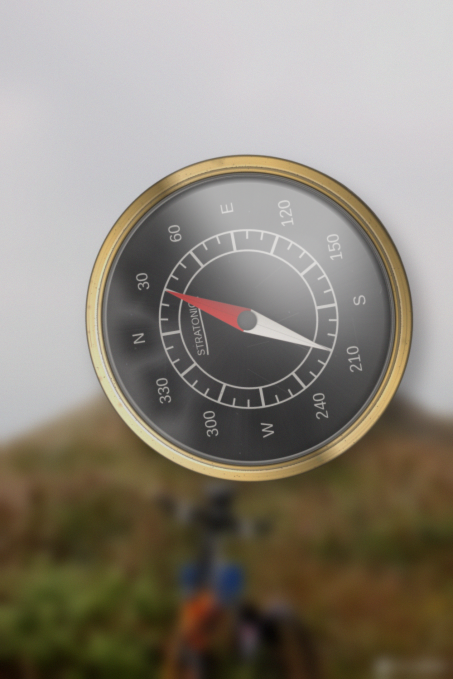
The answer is 30 °
